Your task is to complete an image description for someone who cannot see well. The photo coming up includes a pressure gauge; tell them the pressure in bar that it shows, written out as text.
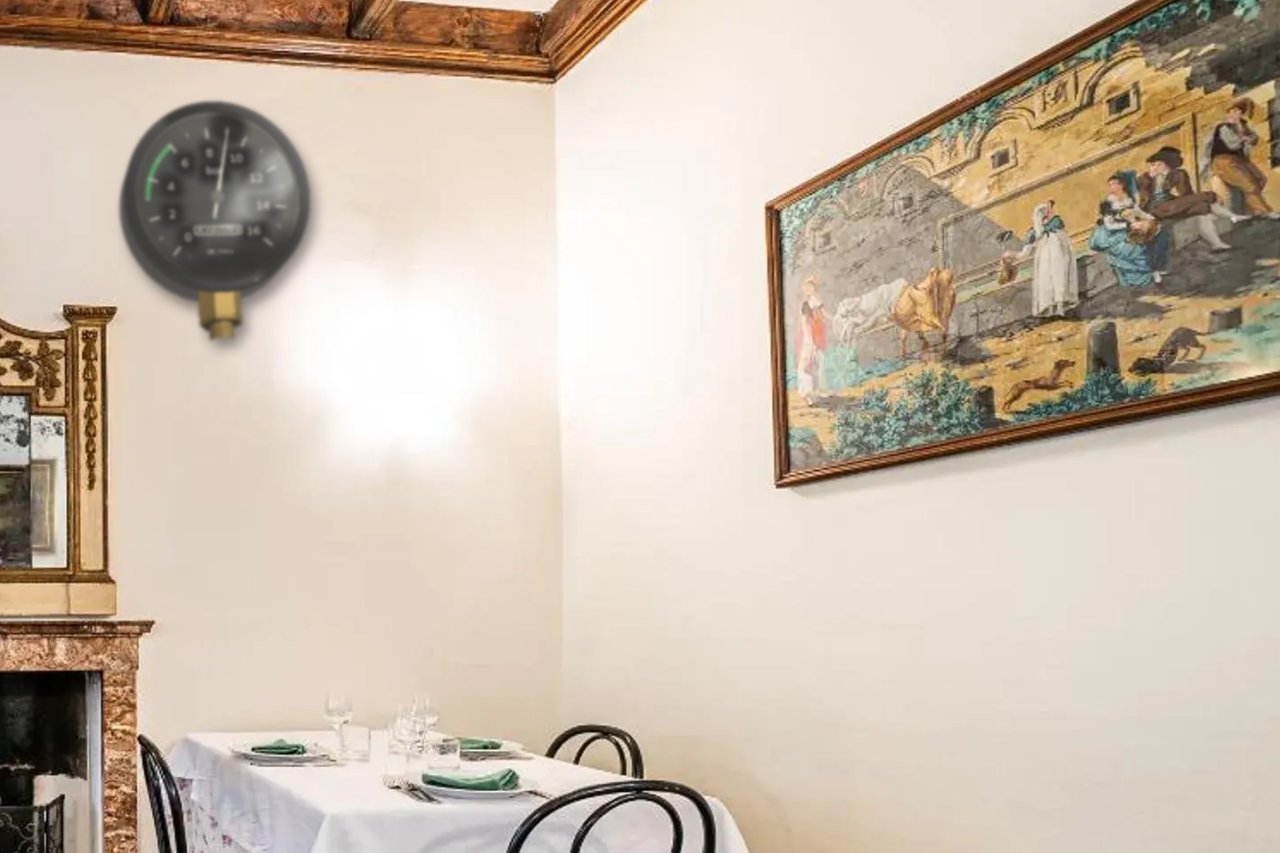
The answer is 9 bar
